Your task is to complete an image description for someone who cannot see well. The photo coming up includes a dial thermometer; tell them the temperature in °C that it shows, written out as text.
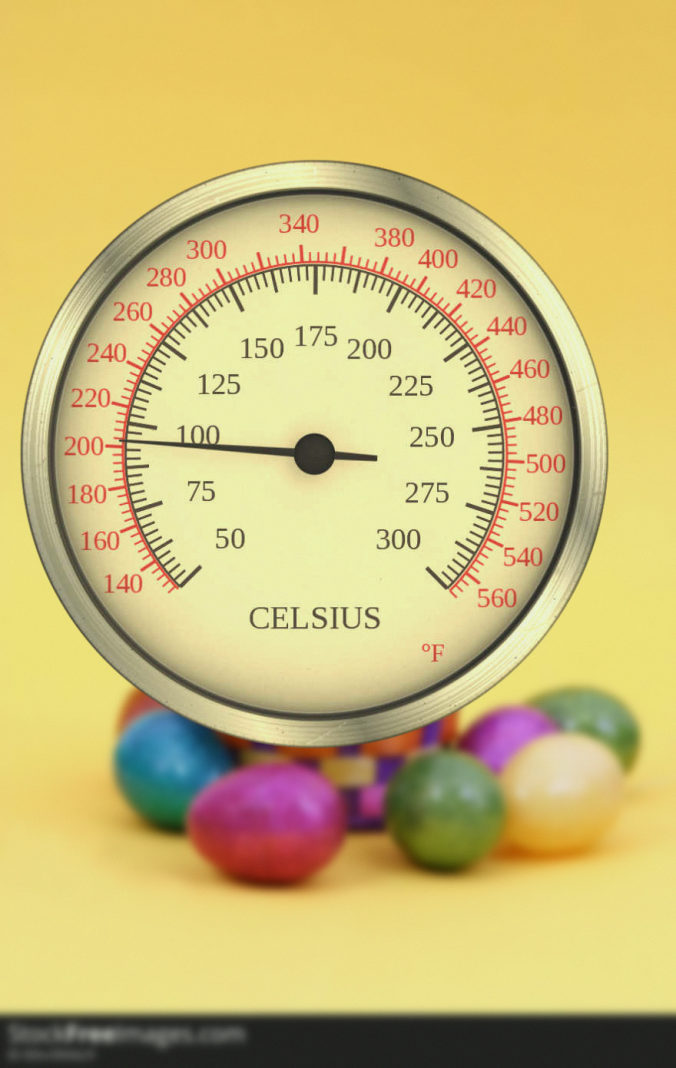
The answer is 95 °C
